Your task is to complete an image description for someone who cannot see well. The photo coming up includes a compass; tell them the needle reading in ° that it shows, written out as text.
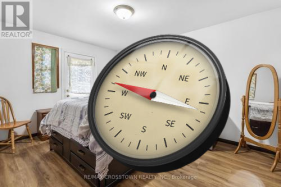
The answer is 280 °
